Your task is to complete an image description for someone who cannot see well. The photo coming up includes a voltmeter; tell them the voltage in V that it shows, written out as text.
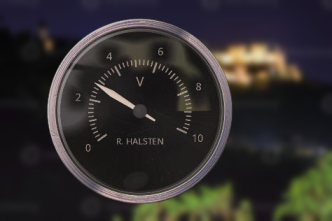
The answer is 2.8 V
